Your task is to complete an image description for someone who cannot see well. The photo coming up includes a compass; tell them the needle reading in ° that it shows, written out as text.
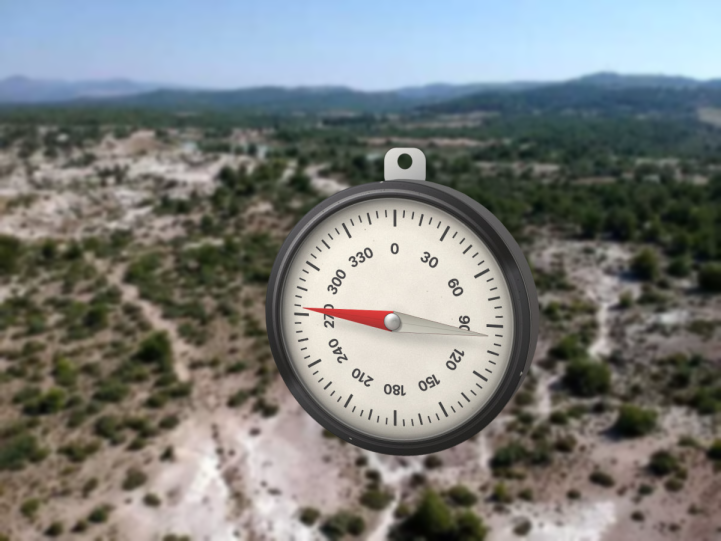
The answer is 275 °
